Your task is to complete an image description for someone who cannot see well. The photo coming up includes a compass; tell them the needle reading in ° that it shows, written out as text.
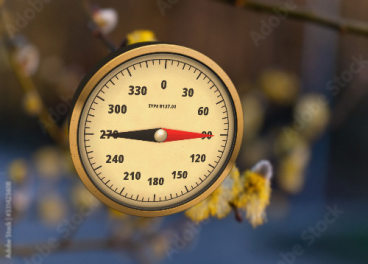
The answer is 90 °
